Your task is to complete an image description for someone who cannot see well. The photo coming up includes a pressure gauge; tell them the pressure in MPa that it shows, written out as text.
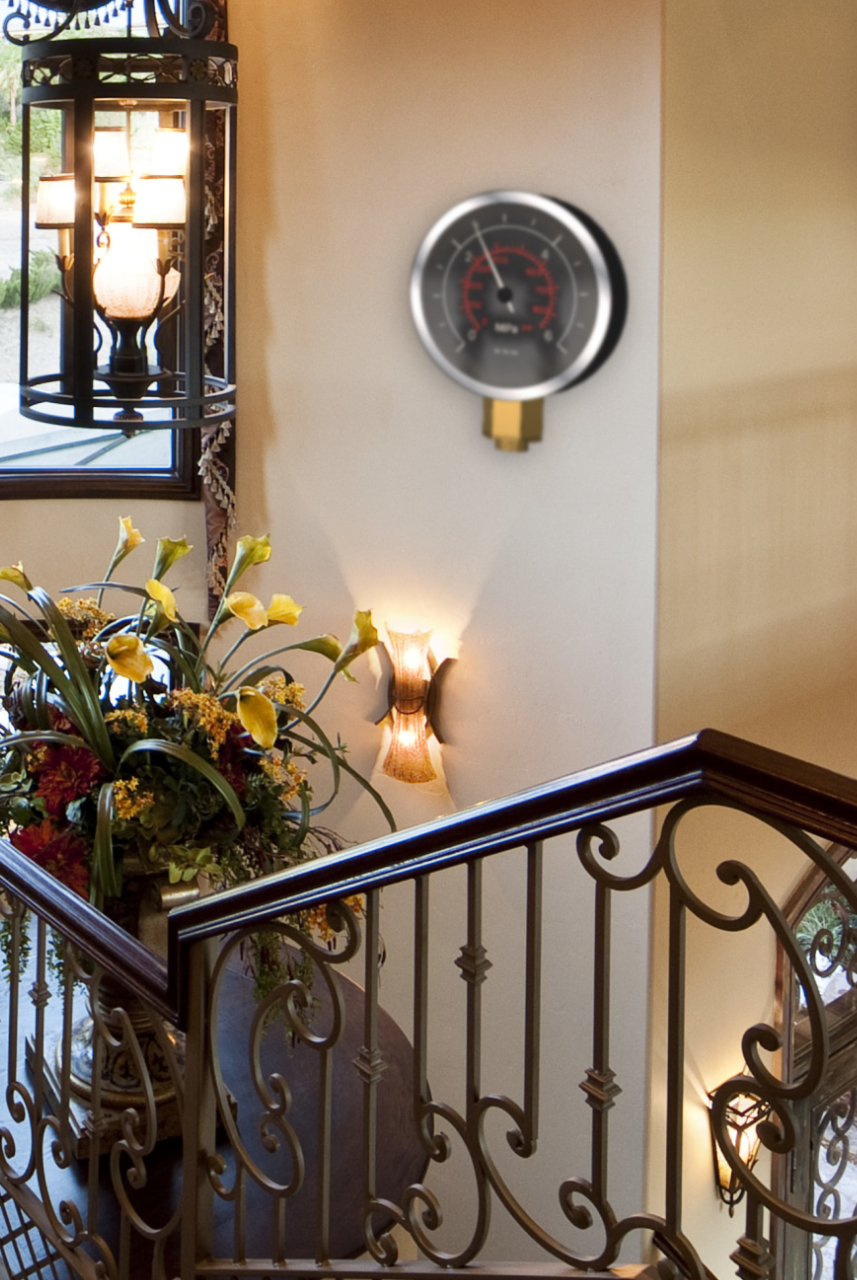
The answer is 2.5 MPa
